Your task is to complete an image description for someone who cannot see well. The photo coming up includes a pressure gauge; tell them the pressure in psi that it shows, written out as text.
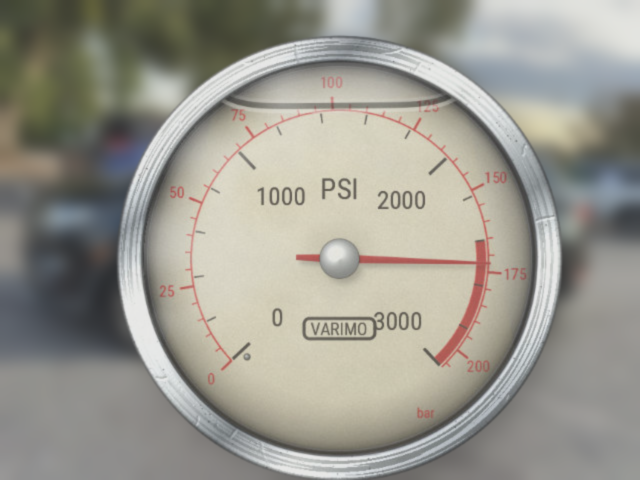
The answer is 2500 psi
